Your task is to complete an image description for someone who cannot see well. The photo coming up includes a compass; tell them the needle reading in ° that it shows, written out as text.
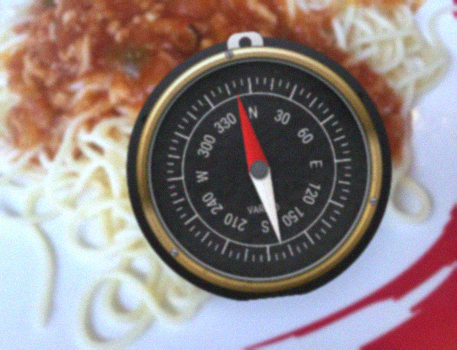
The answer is 350 °
